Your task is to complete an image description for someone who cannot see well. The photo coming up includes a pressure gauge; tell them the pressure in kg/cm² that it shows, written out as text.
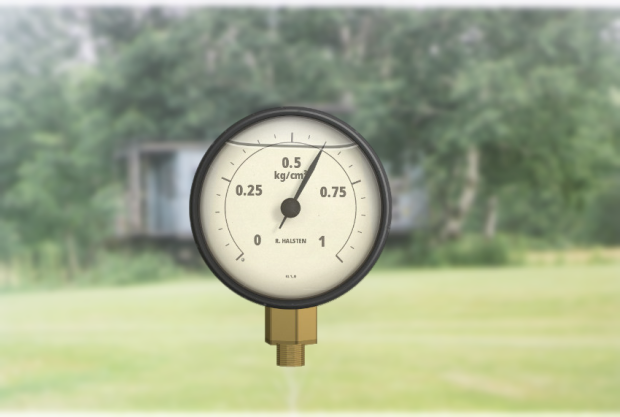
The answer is 0.6 kg/cm²
